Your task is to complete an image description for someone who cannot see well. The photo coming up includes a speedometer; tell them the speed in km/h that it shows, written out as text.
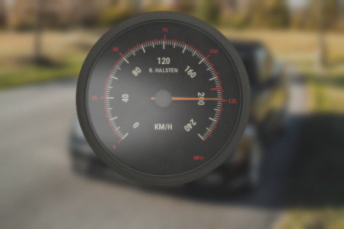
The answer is 200 km/h
